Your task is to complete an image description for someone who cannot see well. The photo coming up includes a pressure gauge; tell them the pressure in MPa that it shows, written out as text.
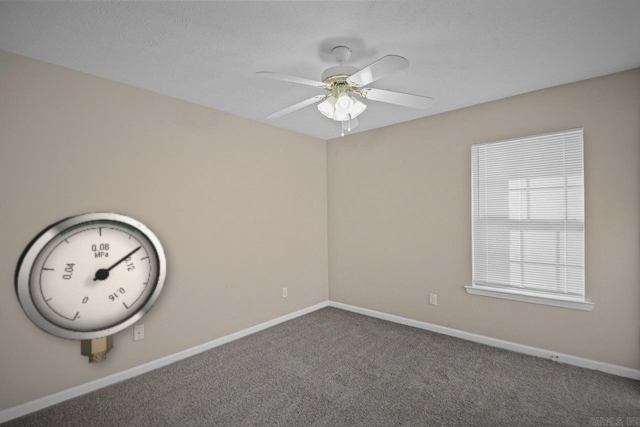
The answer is 0.11 MPa
